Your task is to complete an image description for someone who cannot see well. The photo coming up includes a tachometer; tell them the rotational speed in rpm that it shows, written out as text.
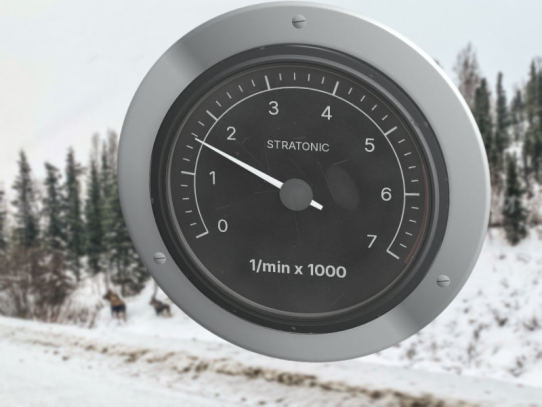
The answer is 1600 rpm
